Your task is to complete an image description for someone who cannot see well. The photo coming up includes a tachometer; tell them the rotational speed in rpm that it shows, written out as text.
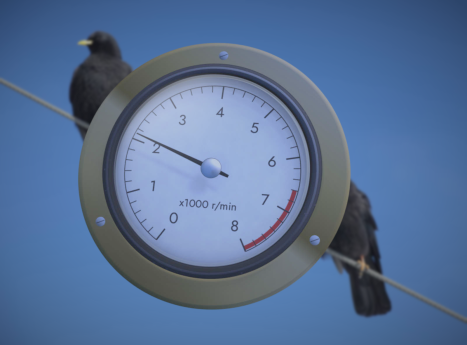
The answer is 2100 rpm
